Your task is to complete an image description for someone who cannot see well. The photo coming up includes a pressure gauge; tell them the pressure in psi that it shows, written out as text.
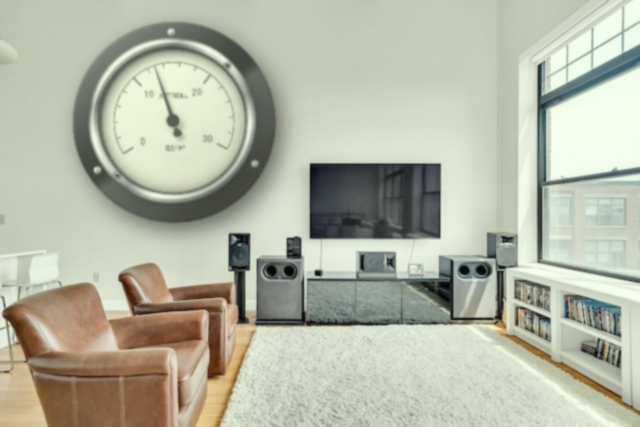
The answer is 13 psi
